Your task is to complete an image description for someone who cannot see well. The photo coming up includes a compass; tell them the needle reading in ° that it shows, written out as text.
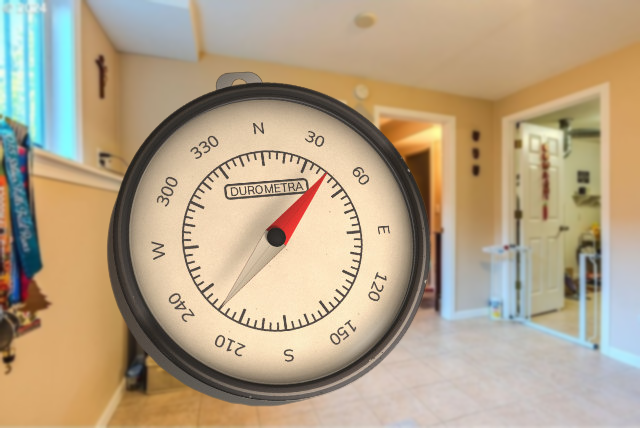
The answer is 45 °
